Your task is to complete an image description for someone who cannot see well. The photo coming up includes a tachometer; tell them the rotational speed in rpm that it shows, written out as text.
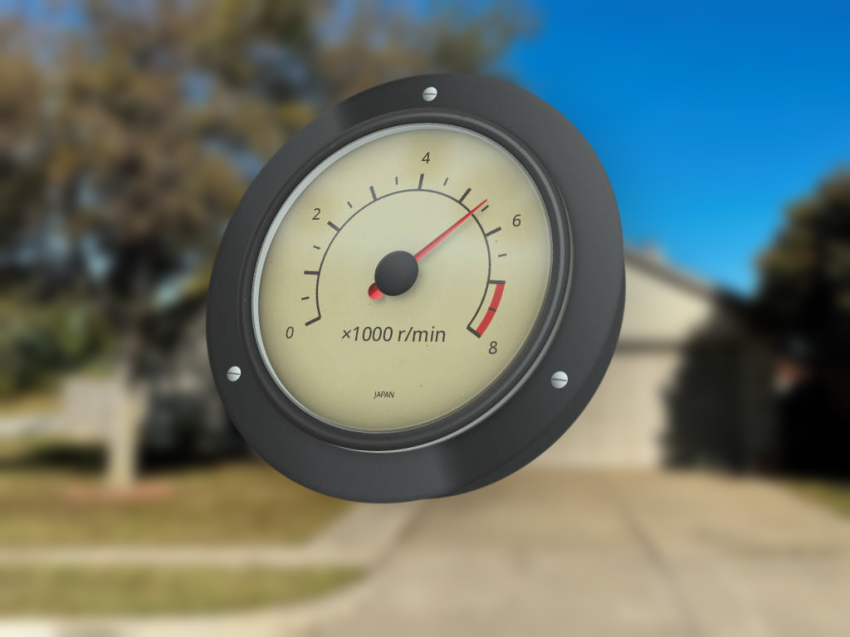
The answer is 5500 rpm
